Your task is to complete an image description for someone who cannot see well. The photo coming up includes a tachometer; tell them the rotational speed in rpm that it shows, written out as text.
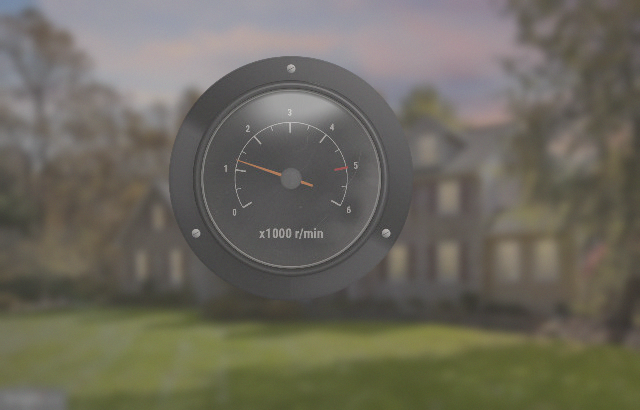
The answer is 1250 rpm
